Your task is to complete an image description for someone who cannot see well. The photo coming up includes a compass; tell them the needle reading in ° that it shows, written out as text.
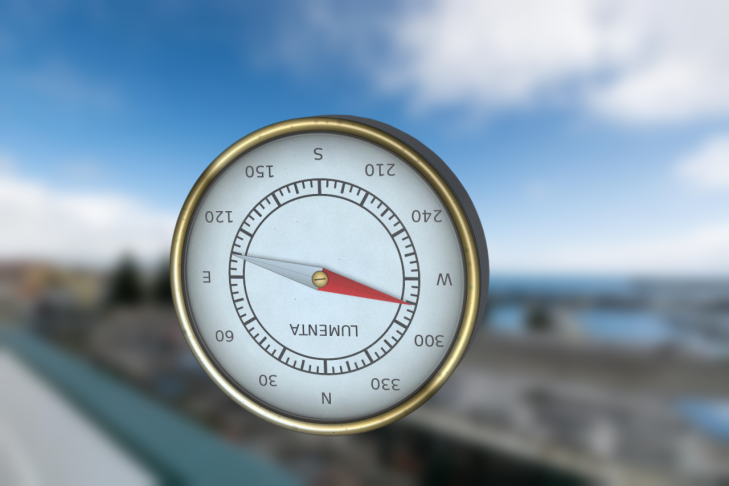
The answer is 285 °
